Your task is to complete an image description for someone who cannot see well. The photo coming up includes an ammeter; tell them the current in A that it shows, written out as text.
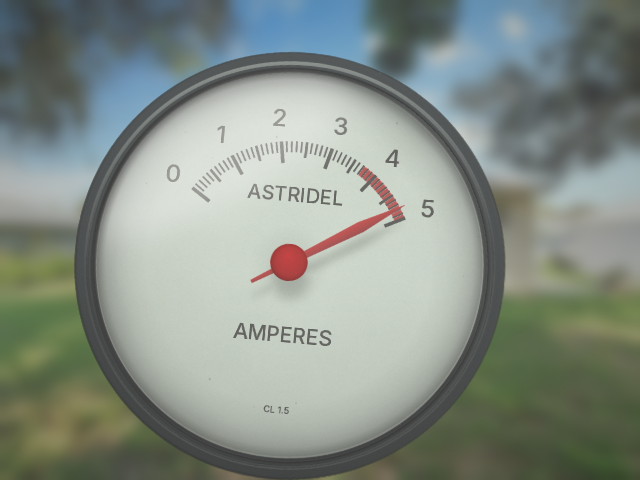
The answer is 4.8 A
